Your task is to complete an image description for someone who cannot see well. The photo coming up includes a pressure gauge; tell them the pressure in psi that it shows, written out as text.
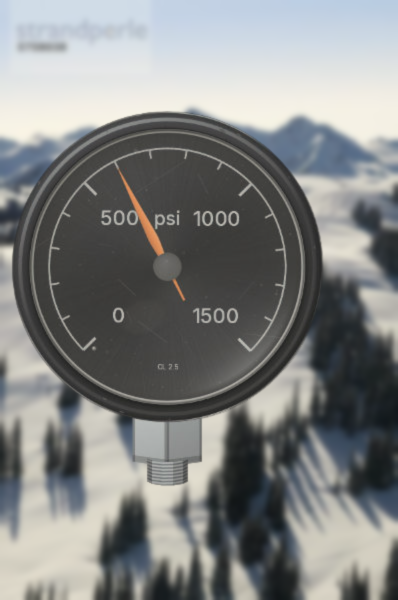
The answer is 600 psi
